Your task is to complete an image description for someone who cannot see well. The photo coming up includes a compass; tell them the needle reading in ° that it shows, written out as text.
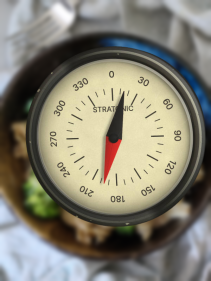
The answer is 195 °
